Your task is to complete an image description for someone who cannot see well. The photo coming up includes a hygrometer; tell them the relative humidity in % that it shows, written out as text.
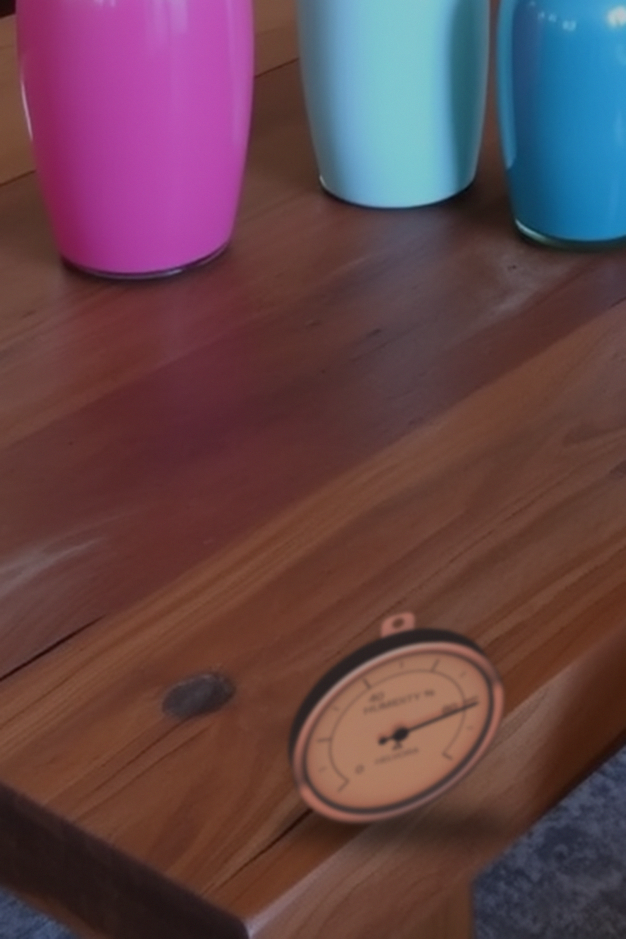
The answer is 80 %
